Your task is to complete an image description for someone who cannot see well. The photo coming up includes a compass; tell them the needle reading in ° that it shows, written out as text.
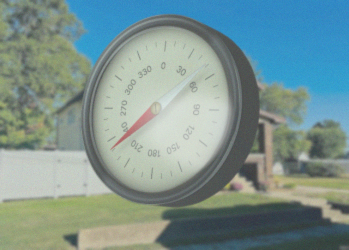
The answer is 230 °
